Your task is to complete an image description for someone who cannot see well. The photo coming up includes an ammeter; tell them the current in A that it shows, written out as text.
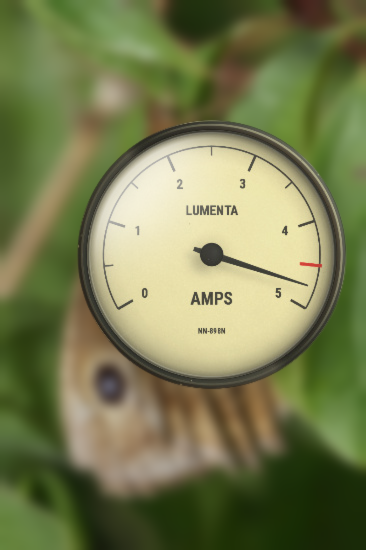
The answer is 4.75 A
